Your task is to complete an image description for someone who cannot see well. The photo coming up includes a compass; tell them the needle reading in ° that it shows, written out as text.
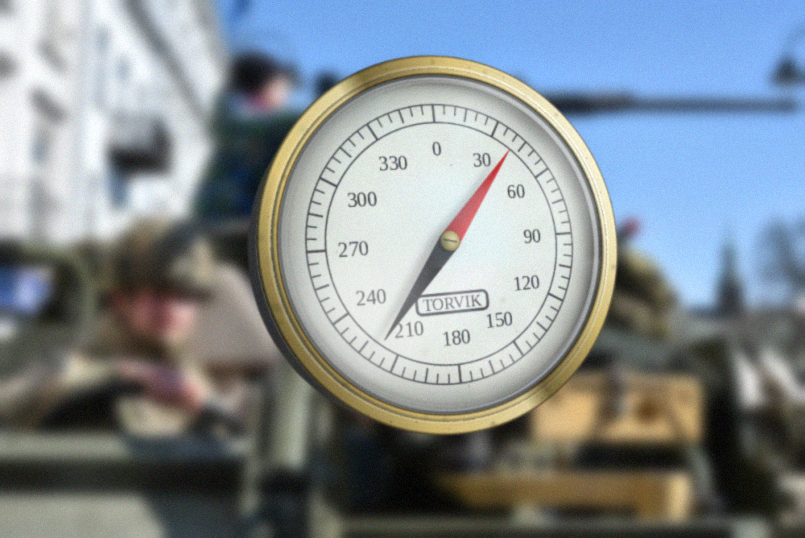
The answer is 40 °
